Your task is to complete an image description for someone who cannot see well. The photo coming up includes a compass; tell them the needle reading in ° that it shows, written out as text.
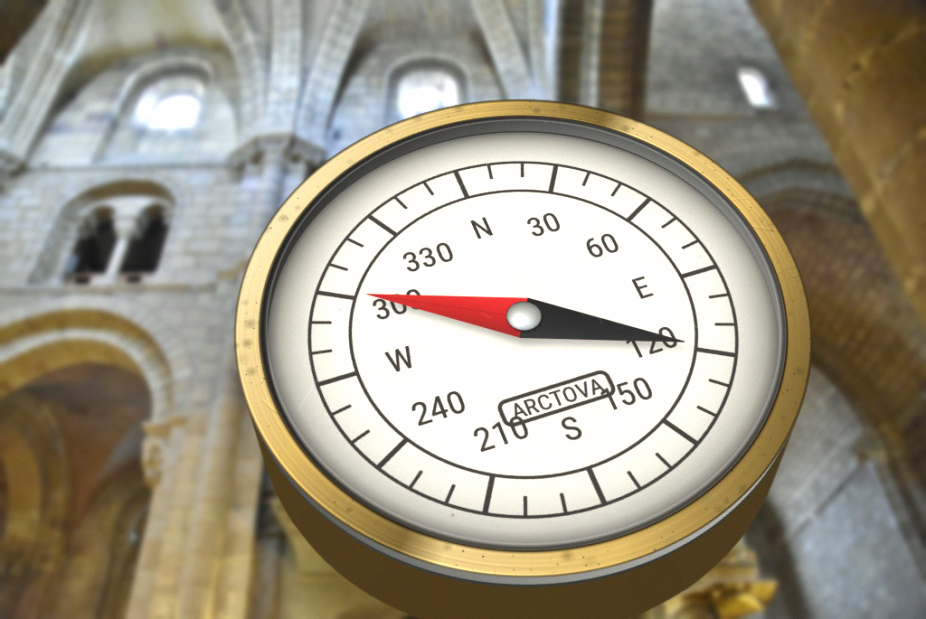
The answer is 300 °
